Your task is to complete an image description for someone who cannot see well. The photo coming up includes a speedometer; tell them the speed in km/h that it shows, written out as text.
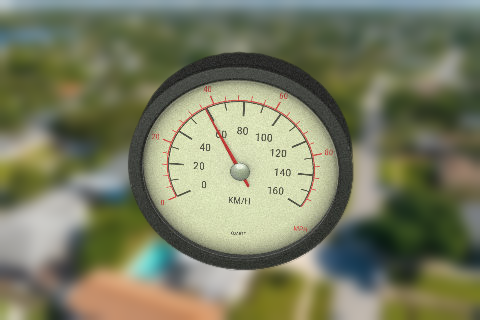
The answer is 60 km/h
